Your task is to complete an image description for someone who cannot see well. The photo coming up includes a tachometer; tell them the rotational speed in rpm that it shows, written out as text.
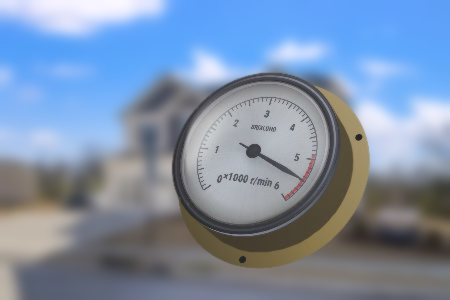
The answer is 5500 rpm
